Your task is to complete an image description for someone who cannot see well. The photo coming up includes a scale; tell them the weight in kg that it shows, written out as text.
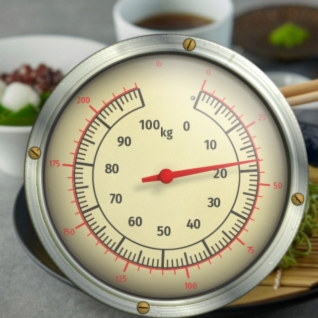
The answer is 18 kg
